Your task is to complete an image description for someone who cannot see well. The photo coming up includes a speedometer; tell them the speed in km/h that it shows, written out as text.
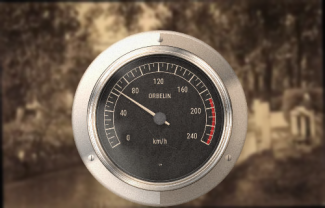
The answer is 65 km/h
